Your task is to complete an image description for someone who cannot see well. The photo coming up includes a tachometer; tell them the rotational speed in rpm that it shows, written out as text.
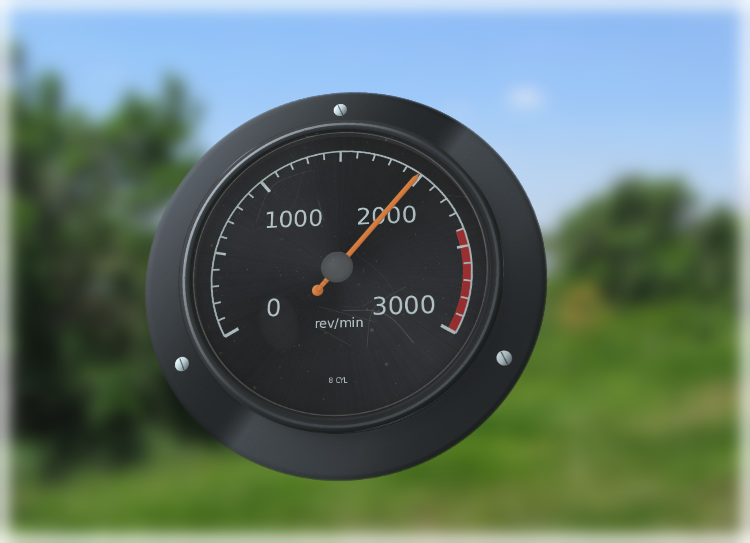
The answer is 2000 rpm
